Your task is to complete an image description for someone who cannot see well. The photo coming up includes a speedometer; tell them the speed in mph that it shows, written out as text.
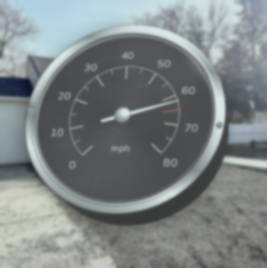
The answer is 62.5 mph
